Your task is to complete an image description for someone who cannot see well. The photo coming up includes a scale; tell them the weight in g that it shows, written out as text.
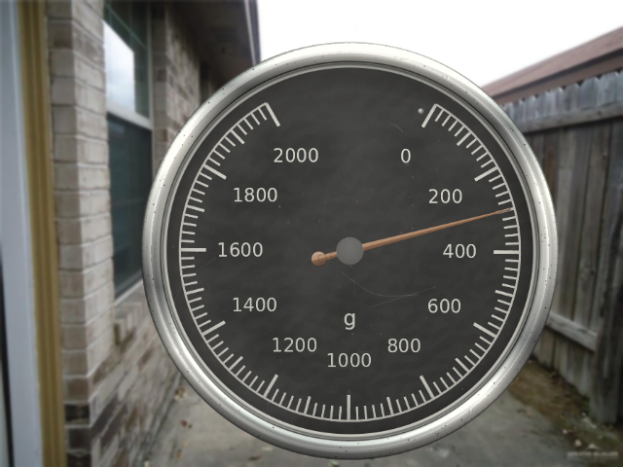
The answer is 300 g
